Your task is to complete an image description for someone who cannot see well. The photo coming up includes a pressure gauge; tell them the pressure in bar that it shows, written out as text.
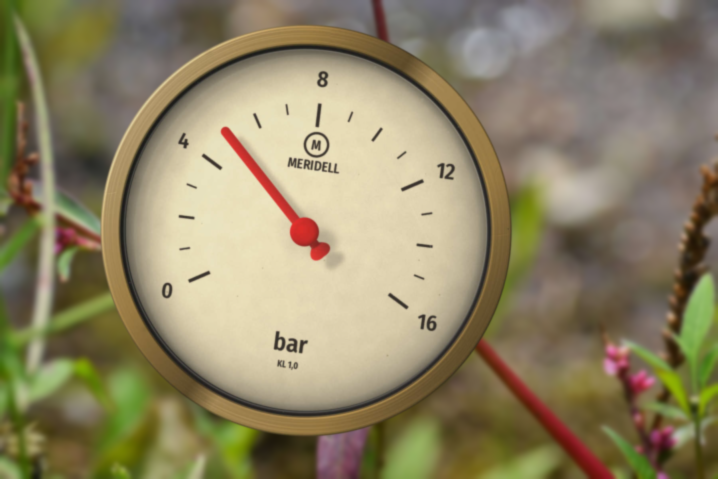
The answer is 5 bar
